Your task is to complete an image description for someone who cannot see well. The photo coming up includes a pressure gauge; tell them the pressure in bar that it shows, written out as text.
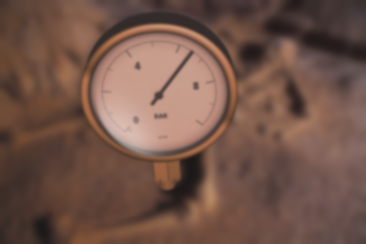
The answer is 6.5 bar
